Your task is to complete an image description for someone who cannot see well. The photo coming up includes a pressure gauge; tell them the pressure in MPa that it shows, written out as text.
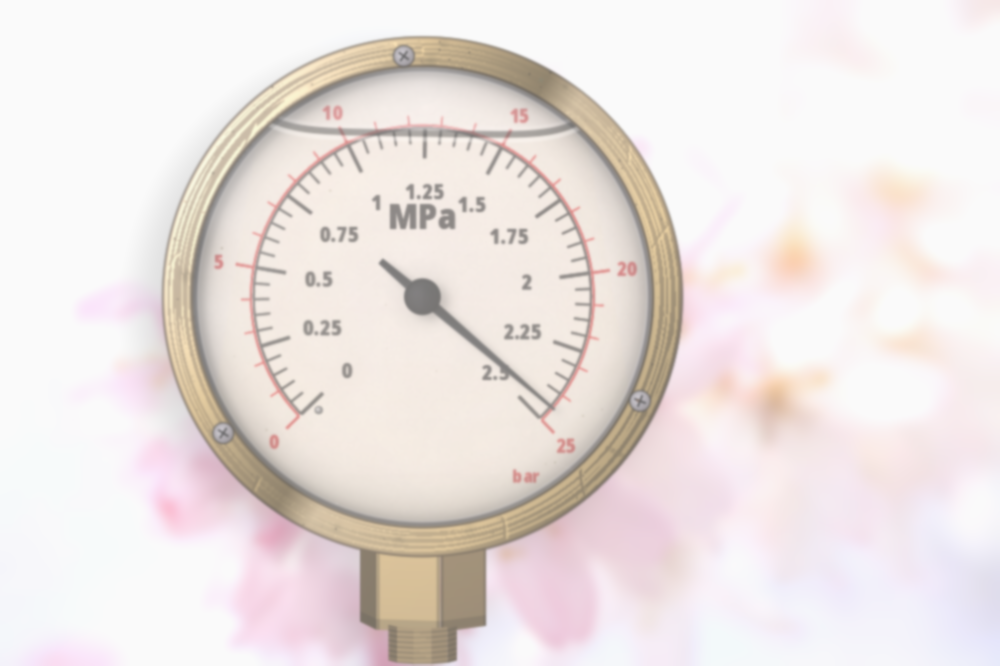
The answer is 2.45 MPa
